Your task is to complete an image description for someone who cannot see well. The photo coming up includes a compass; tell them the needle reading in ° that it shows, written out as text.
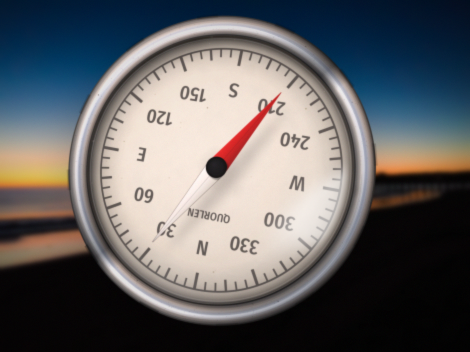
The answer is 210 °
